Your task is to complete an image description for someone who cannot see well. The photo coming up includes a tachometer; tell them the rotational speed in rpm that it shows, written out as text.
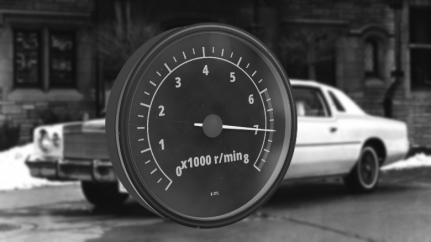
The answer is 7000 rpm
